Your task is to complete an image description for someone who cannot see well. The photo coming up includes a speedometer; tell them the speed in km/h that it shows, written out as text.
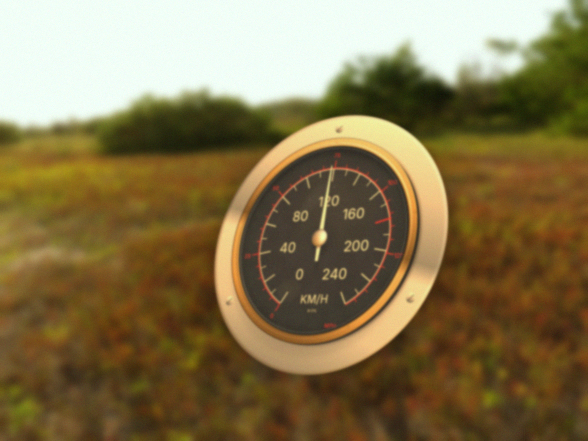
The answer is 120 km/h
